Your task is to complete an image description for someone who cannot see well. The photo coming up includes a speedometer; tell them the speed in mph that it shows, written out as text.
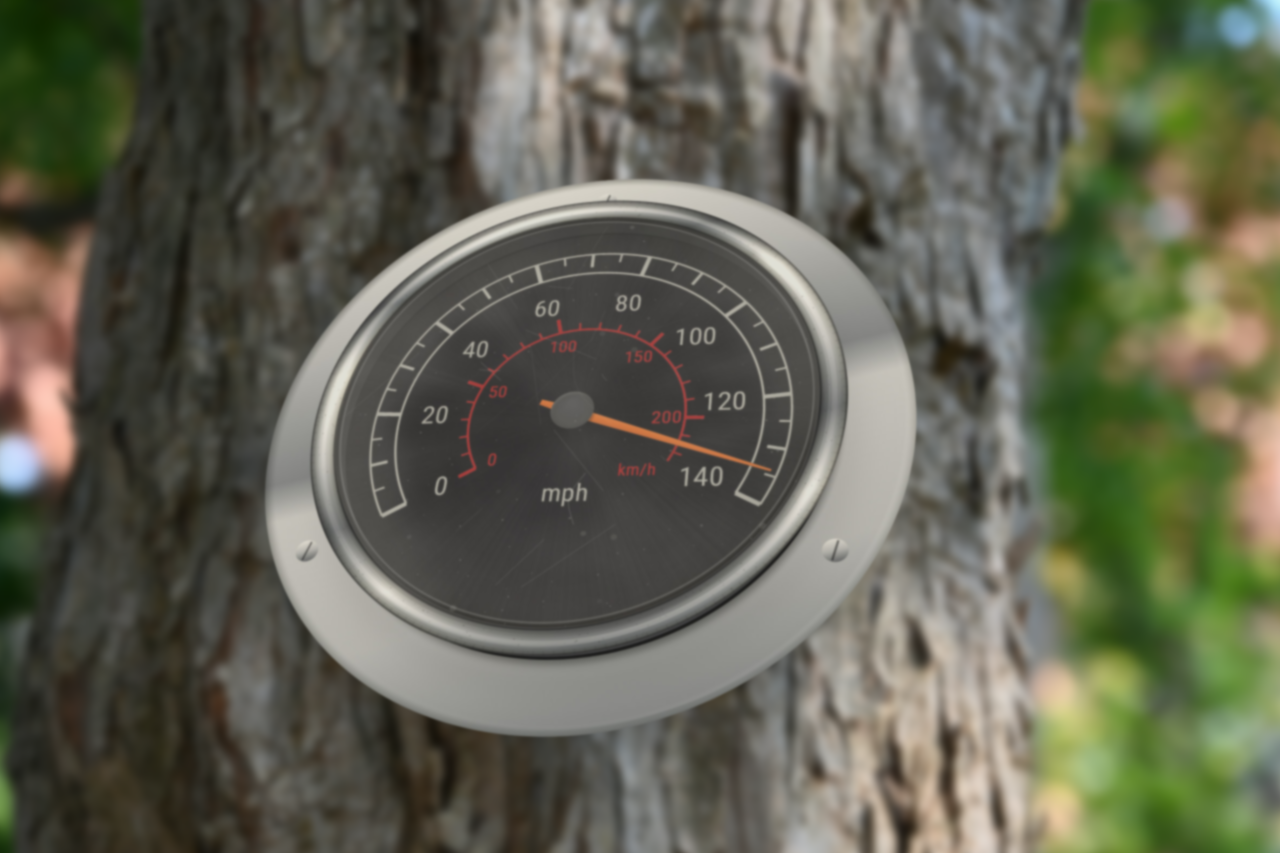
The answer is 135 mph
